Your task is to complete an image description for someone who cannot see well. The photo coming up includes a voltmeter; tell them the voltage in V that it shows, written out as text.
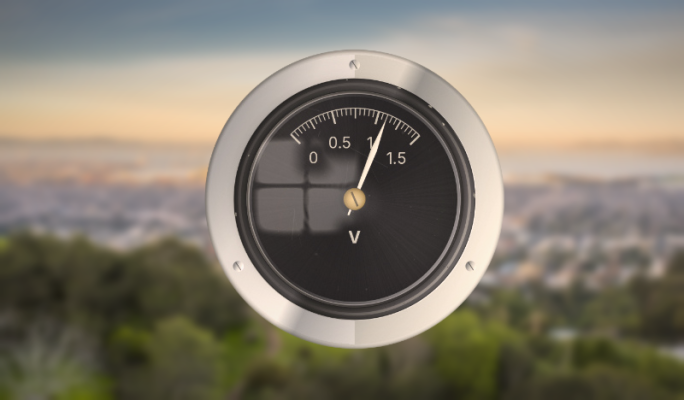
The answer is 1.1 V
